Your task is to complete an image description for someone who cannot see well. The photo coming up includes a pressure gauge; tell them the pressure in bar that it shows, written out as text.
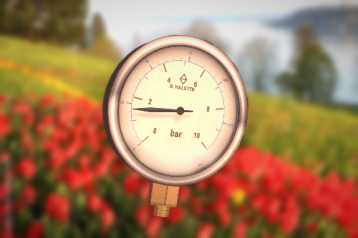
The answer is 1.5 bar
